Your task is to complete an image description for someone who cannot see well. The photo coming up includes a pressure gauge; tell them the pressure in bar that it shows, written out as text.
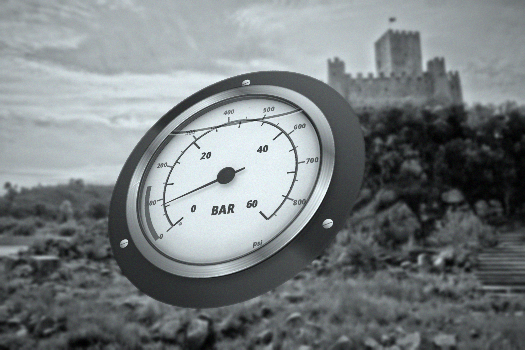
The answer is 5 bar
